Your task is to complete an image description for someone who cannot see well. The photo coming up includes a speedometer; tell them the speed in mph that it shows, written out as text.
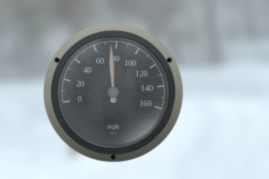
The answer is 75 mph
